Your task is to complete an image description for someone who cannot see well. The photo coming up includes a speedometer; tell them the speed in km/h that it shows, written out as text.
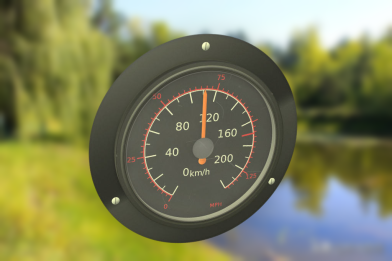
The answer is 110 km/h
